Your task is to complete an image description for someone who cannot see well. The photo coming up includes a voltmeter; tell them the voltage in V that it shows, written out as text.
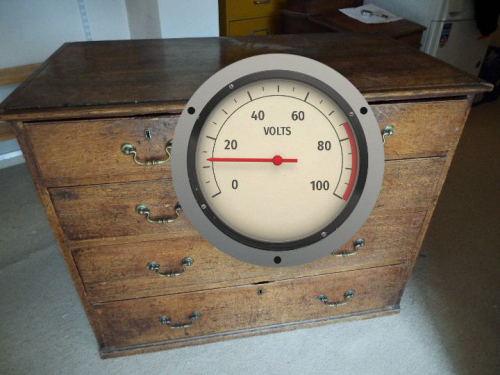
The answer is 12.5 V
